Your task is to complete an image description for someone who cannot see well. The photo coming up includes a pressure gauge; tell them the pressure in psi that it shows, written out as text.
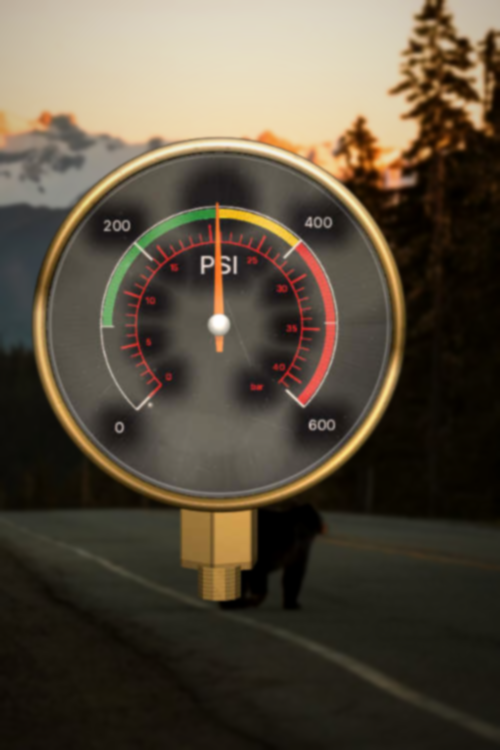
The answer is 300 psi
